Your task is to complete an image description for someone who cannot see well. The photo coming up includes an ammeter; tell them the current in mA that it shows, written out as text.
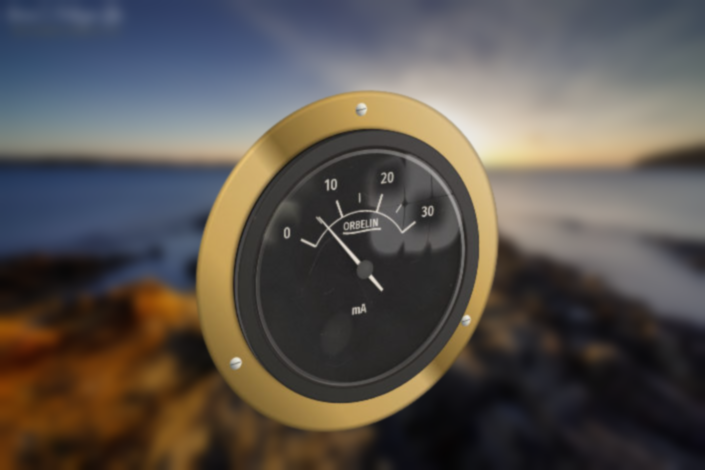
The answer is 5 mA
